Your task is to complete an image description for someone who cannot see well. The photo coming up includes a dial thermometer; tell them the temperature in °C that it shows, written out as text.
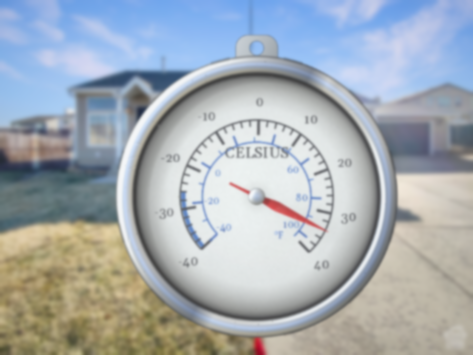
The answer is 34 °C
